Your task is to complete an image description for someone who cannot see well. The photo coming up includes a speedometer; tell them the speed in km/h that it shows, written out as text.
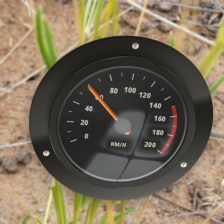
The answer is 60 km/h
